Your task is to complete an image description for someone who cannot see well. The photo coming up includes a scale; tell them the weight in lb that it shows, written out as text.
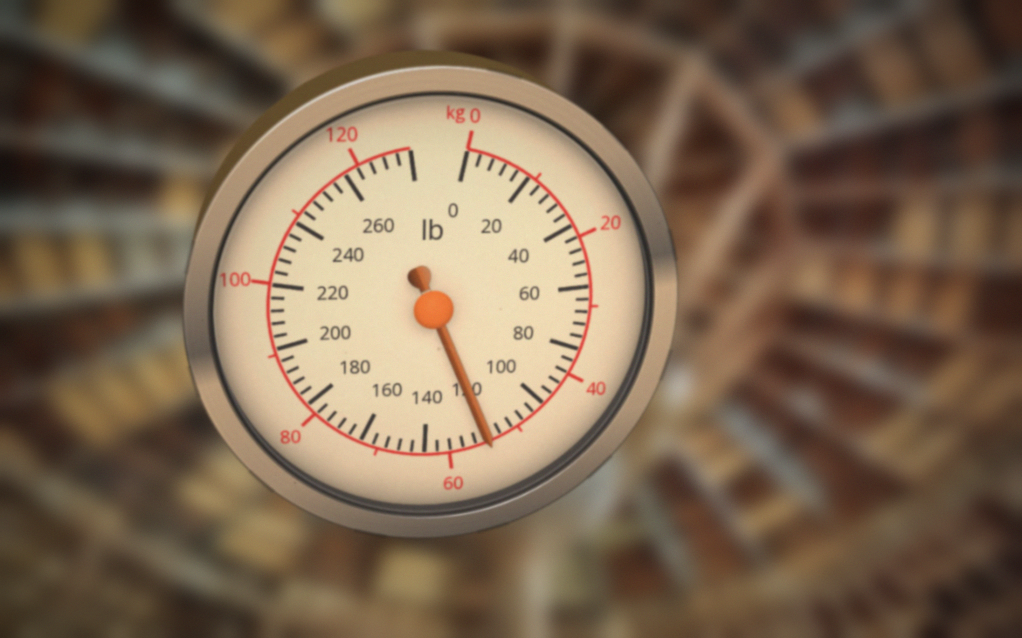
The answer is 120 lb
